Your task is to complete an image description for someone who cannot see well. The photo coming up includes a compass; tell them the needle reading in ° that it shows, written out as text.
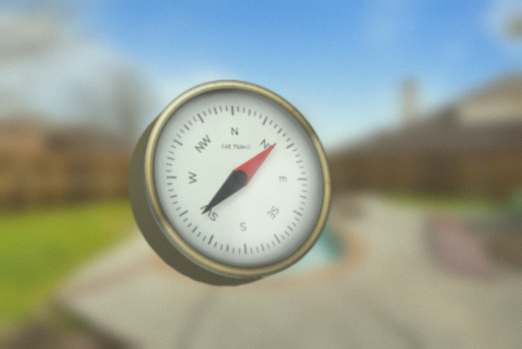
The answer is 50 °
